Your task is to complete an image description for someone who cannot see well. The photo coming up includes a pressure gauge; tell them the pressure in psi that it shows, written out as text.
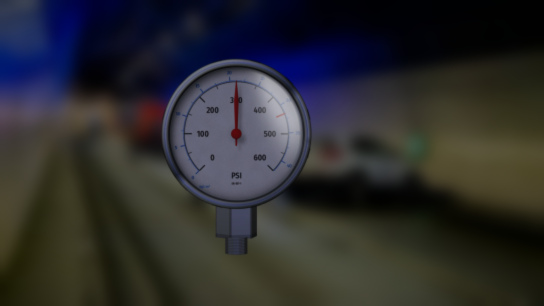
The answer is 300 psi
